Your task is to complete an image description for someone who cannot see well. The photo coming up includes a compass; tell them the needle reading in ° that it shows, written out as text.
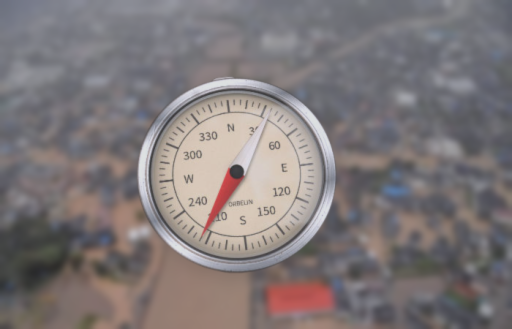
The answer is 215 °
